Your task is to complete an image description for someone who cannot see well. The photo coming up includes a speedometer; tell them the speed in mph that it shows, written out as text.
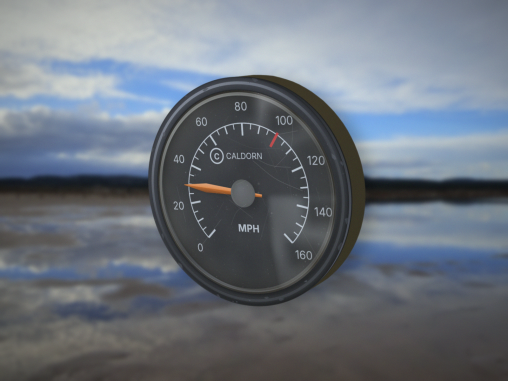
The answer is 30 mph
